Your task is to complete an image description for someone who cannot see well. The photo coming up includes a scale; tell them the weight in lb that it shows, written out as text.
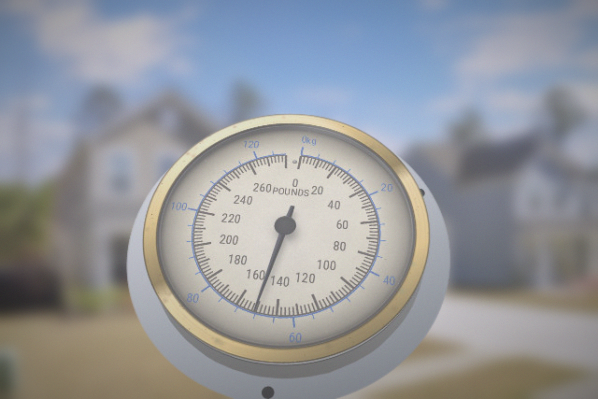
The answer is 150 lb
